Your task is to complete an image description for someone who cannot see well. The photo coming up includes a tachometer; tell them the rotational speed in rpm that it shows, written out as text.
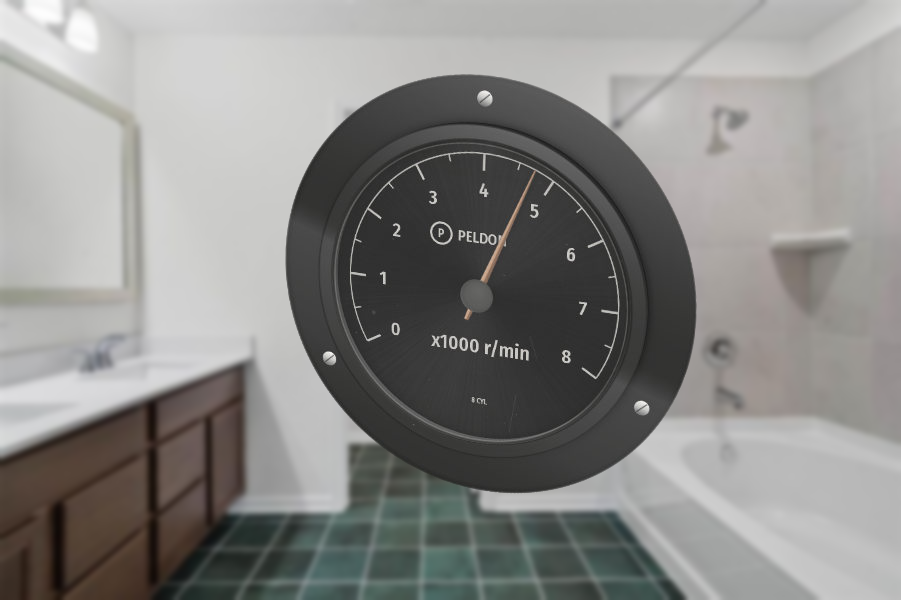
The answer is 4750 rpm
